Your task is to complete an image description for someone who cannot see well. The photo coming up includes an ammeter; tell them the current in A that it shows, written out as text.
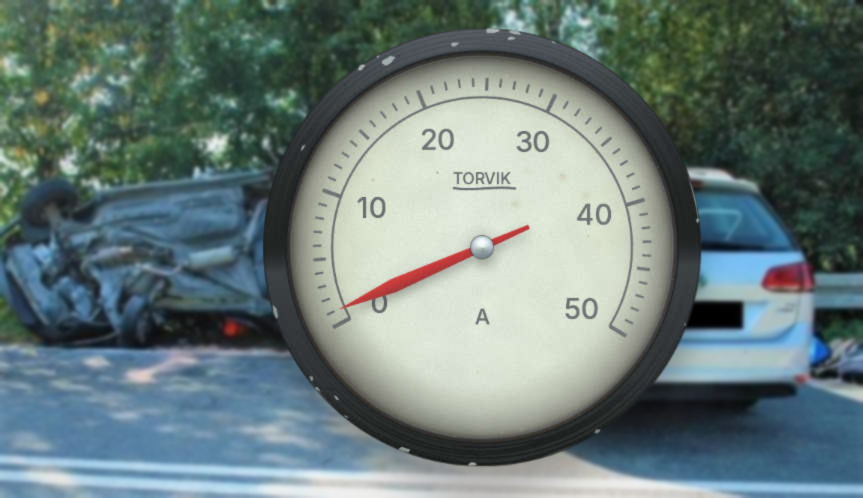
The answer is 1 A
